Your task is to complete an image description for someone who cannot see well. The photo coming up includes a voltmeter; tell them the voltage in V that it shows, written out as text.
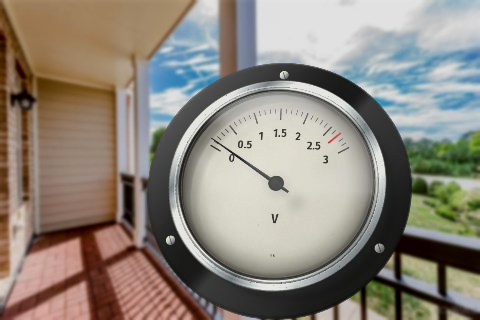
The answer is 0.1 V
